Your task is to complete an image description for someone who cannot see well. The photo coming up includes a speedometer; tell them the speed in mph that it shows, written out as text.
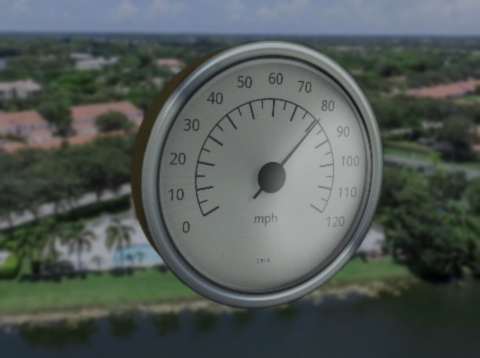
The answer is 80 mph
